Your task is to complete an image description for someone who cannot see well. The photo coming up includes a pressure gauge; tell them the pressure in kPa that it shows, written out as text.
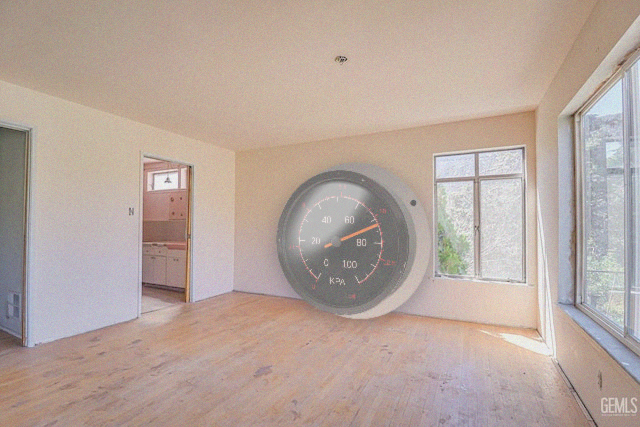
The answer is 72.5 kPa
